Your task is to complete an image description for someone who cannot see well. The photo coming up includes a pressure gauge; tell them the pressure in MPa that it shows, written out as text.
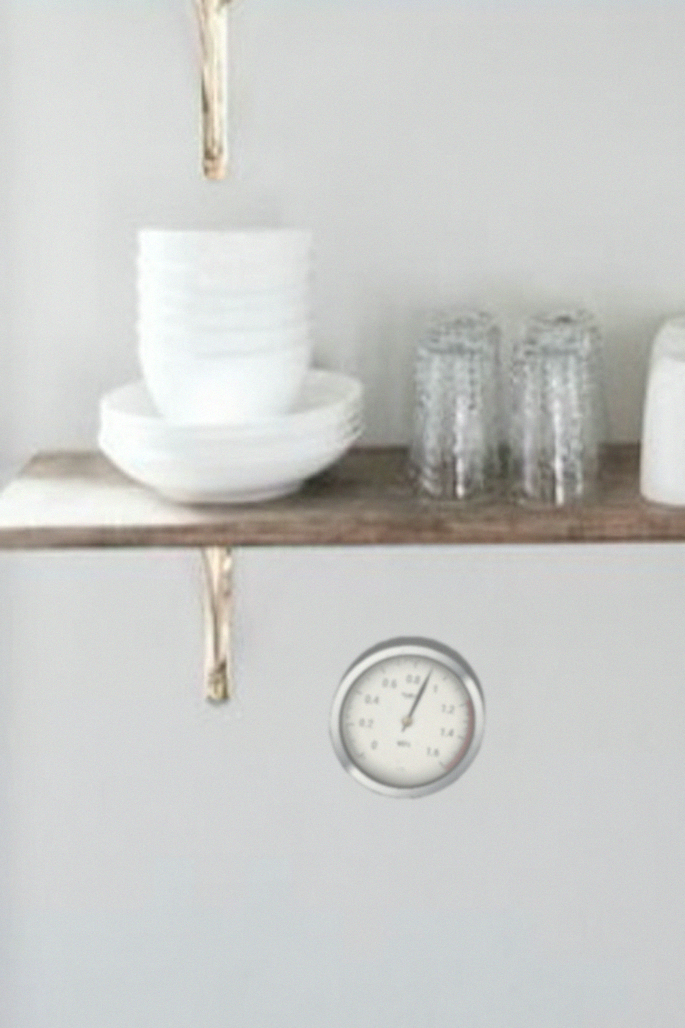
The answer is 0.9 MPa
